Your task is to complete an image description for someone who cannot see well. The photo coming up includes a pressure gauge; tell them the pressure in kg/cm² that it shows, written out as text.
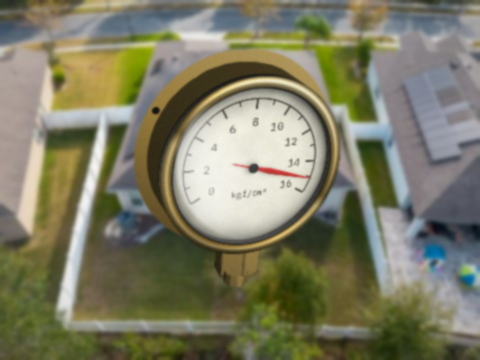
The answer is 15 kg/cm²
